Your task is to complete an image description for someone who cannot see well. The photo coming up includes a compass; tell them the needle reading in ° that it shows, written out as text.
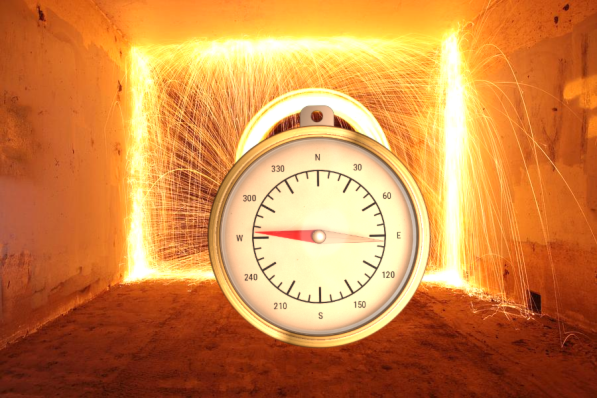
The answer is 275 °
